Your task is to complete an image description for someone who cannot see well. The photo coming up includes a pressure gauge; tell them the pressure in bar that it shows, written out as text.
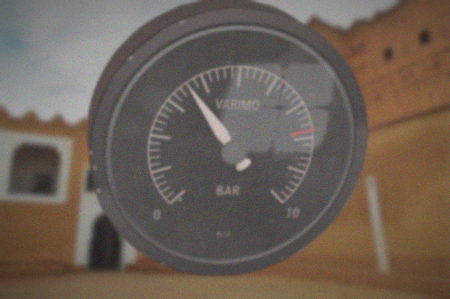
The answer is 3.6 bar
